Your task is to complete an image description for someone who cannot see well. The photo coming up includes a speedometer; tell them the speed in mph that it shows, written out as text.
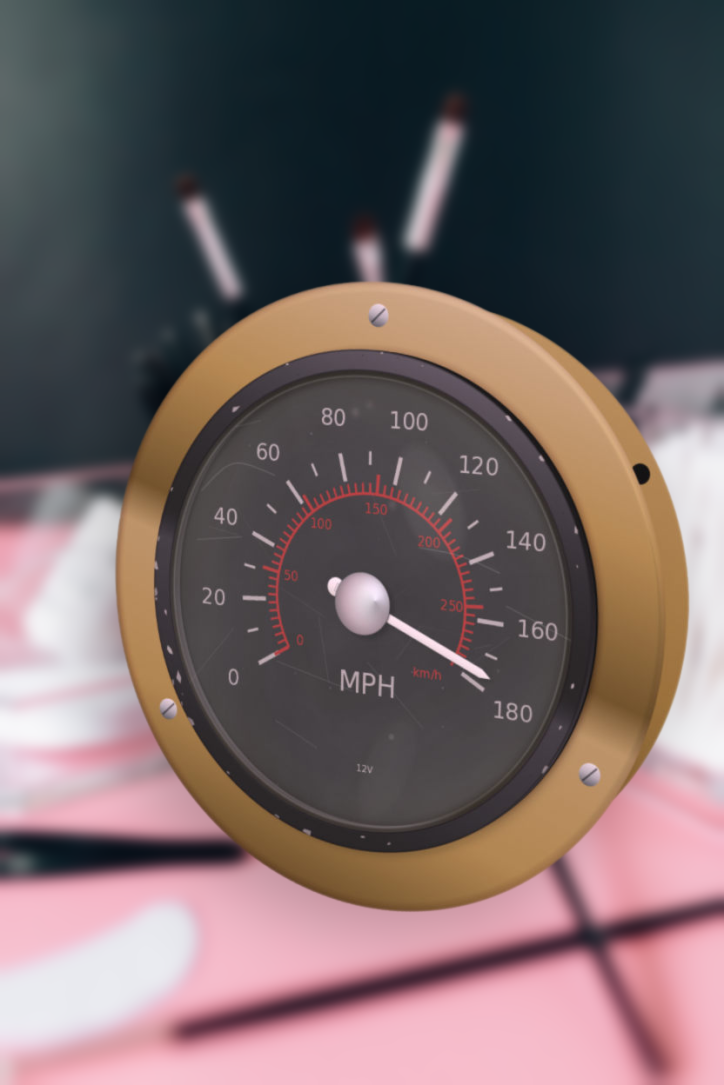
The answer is 175 mph
